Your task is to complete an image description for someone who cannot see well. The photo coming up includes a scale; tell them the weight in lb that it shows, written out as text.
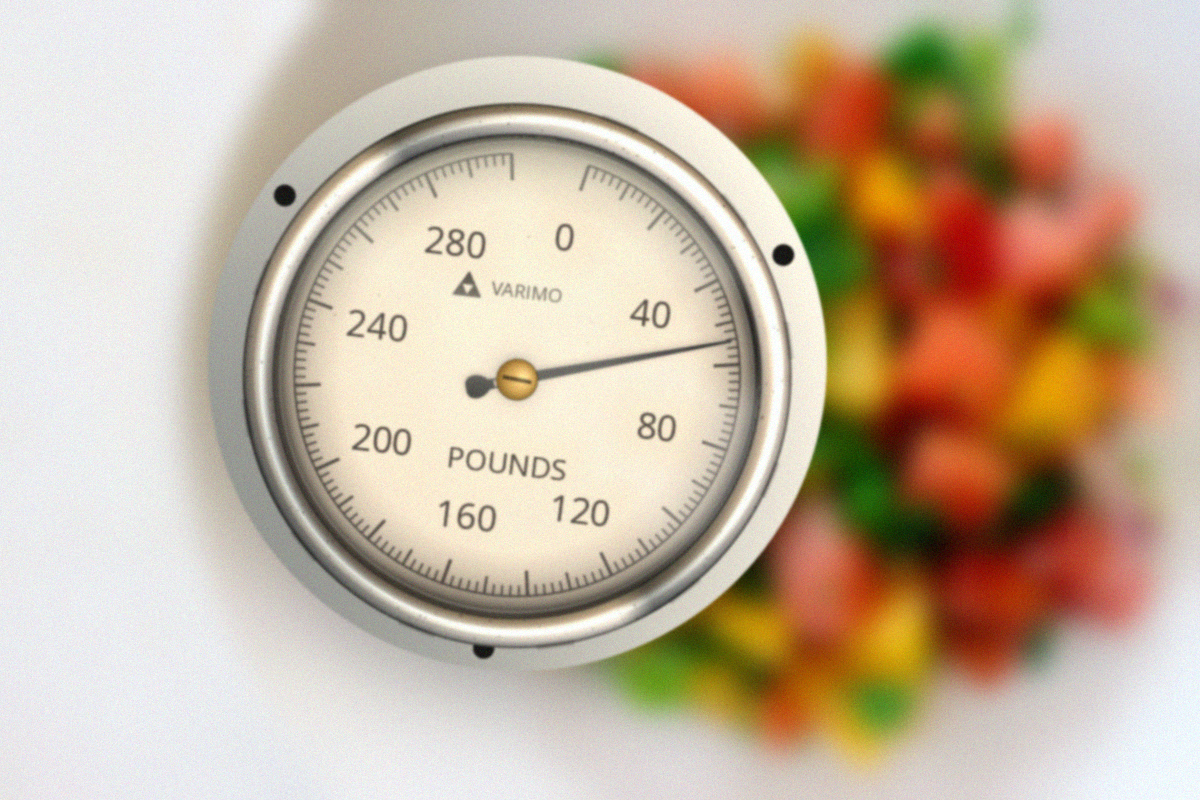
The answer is 54 lb
